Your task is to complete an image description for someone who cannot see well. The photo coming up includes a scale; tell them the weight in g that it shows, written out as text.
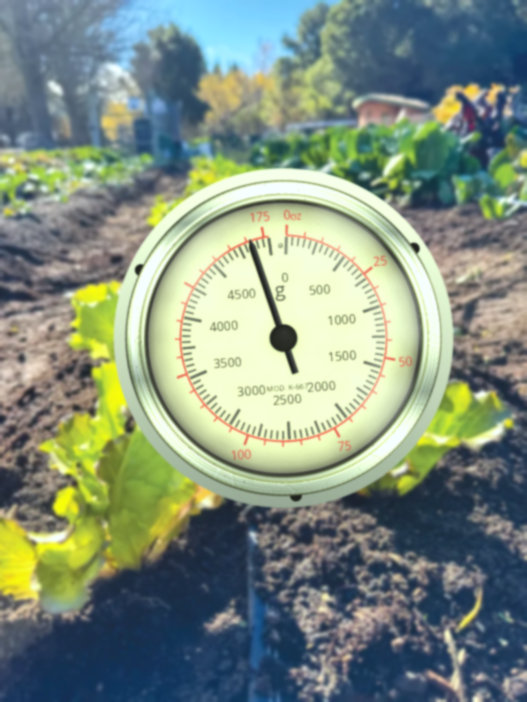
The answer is 4850 g
